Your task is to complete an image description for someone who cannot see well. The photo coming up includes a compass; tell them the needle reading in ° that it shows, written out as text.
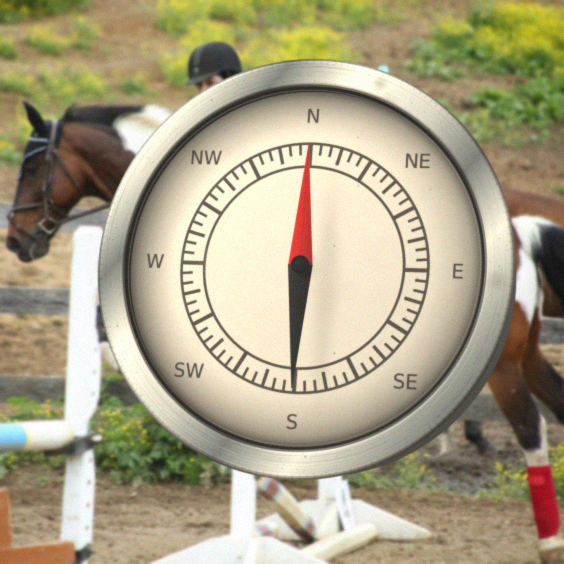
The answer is 0 °
